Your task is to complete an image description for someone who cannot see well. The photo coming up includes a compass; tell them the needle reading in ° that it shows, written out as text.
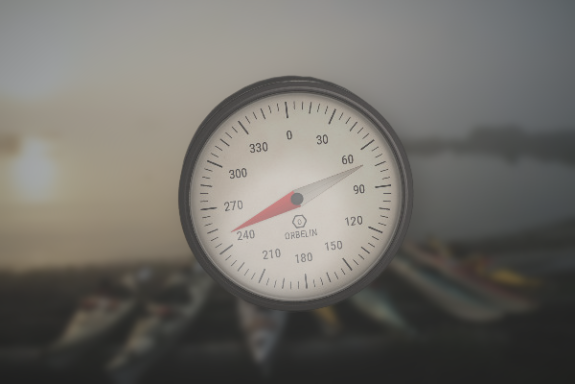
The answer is 250 °
